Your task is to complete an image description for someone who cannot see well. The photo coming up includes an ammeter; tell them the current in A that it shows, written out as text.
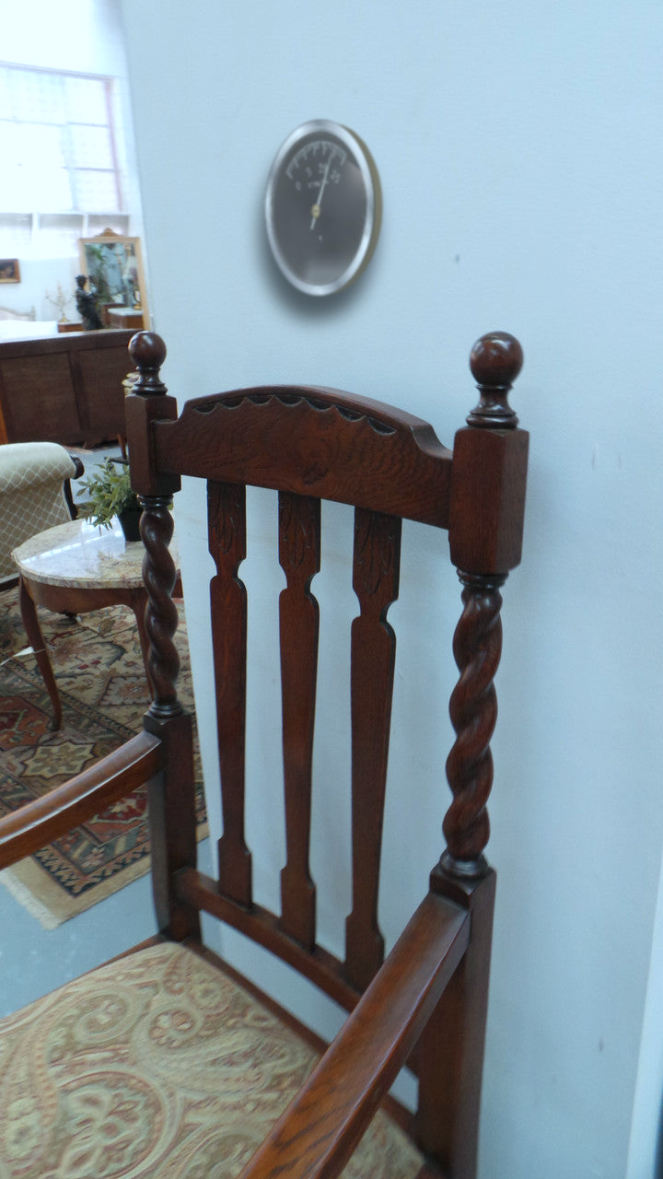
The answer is 12.5 A
